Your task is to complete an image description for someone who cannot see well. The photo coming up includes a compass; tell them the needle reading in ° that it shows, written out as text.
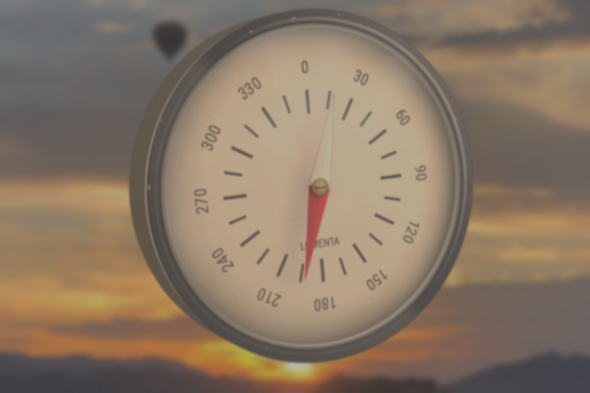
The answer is 195 °
